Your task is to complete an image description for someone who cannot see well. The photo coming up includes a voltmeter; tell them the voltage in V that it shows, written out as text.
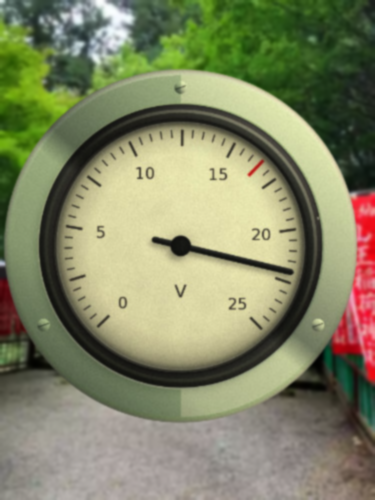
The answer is 22 V
